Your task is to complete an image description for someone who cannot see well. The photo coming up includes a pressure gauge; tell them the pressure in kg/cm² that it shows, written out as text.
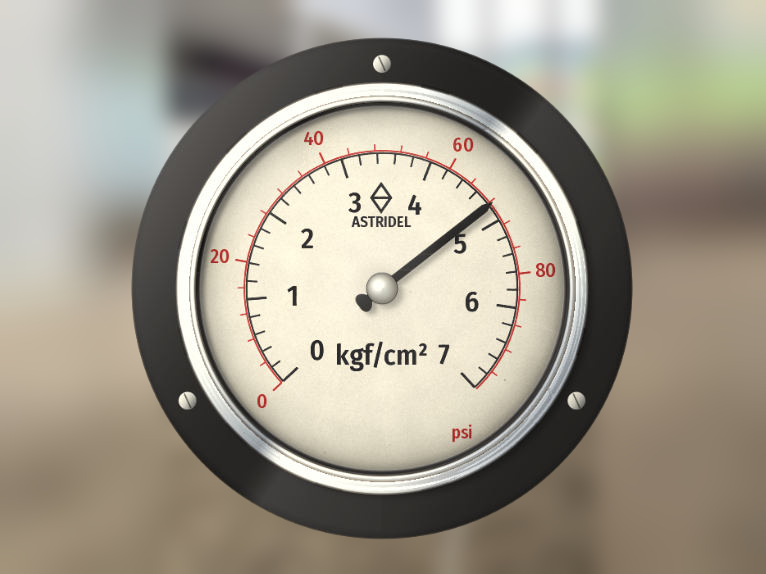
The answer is 4.8 kg/cm²
